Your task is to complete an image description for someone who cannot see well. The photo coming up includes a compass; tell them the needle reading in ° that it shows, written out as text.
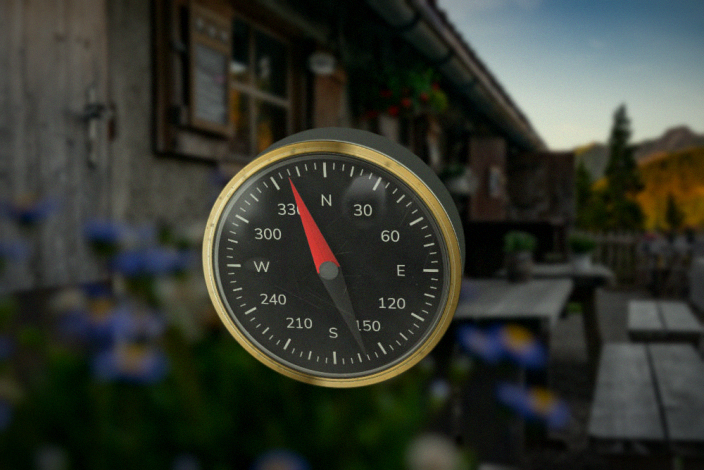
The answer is 340 °
